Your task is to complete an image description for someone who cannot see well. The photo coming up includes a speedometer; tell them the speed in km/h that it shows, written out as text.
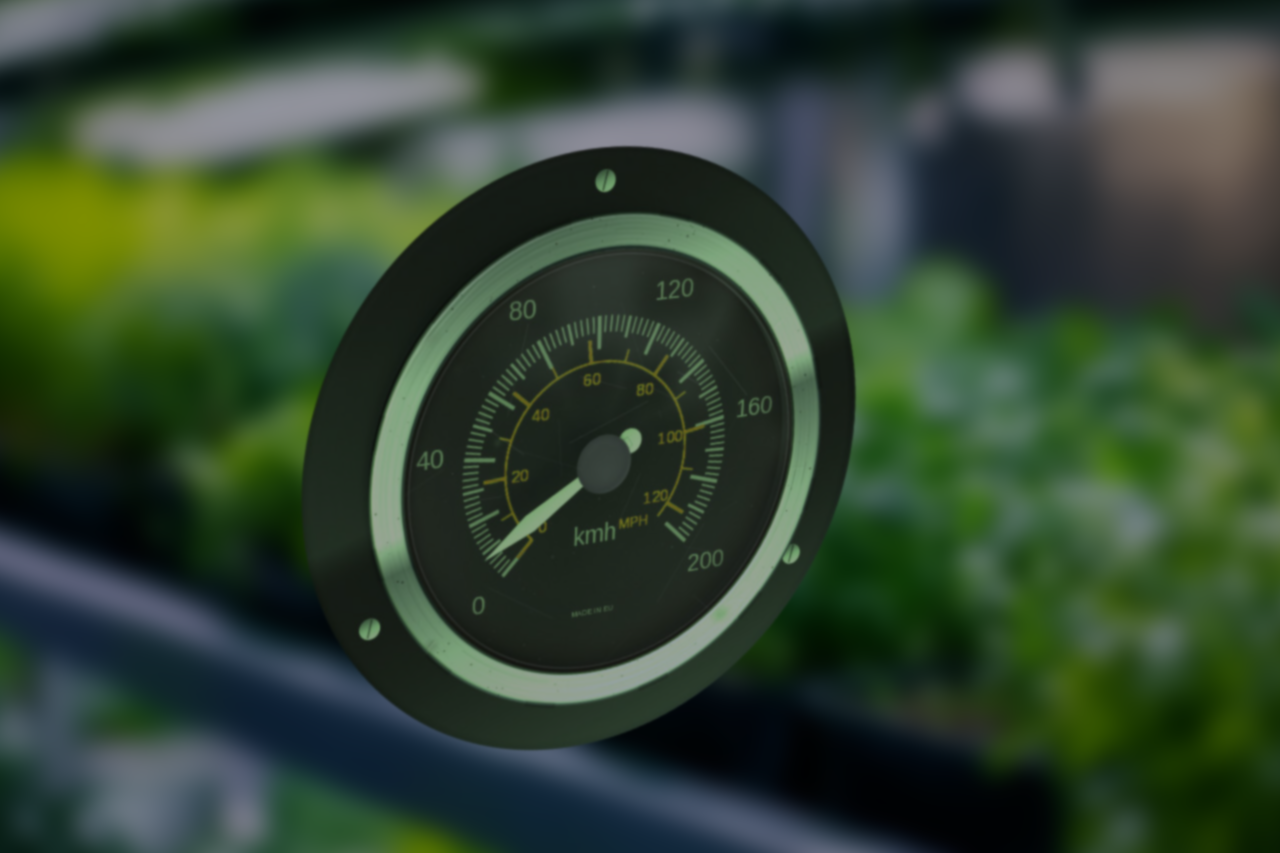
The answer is 10 km/h
